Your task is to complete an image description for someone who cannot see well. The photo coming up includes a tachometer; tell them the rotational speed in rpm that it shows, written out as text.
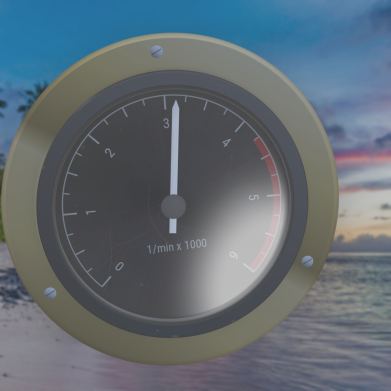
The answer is 3125 rpm
